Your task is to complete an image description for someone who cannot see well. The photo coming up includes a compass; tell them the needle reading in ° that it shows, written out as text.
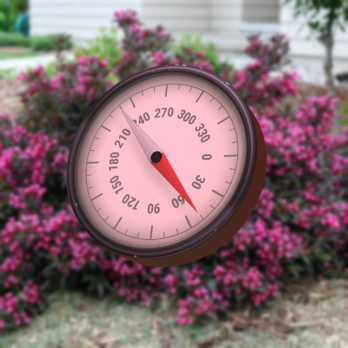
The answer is 50 °
